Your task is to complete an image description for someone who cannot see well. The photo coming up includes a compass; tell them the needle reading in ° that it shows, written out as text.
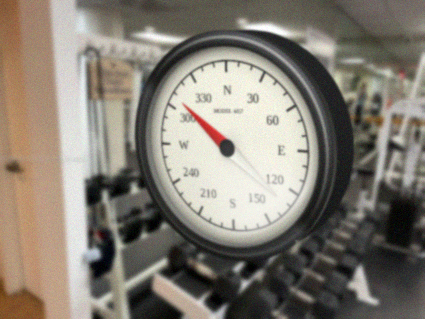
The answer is 310 °
